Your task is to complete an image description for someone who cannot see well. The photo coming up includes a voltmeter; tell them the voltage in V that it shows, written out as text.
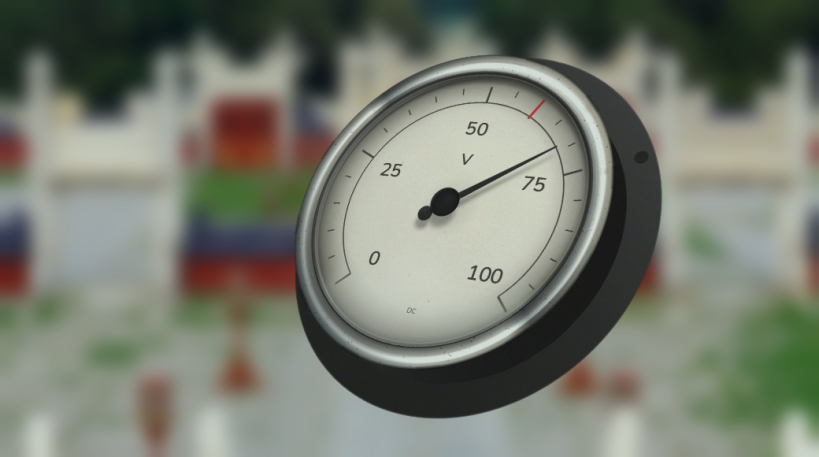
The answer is 70 V
